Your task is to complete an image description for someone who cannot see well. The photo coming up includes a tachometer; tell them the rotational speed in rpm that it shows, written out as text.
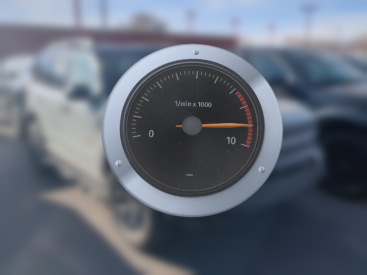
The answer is 9000 rpm
